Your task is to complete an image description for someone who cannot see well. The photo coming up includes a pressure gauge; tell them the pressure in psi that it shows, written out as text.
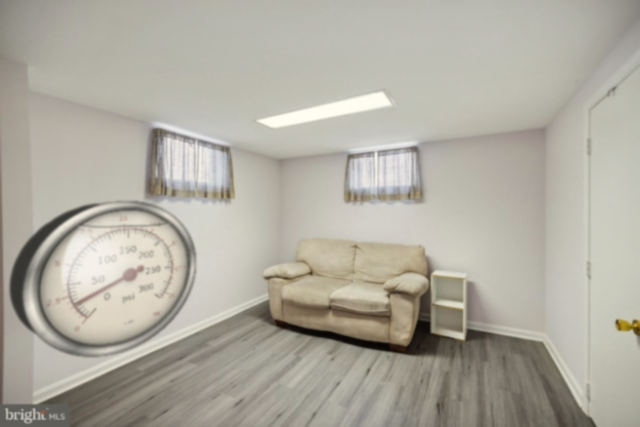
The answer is 25 psi
